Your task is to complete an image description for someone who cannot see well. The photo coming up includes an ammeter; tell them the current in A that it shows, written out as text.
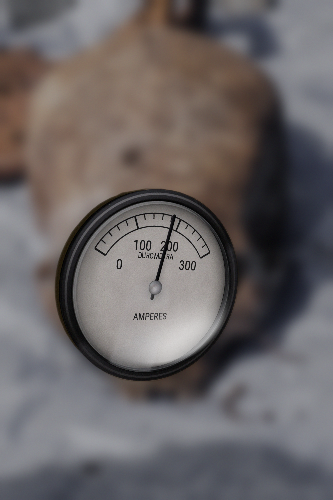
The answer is 180 A
